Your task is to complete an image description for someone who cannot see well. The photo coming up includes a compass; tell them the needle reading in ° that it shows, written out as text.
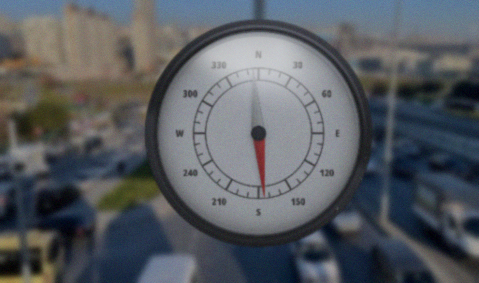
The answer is 175 °
